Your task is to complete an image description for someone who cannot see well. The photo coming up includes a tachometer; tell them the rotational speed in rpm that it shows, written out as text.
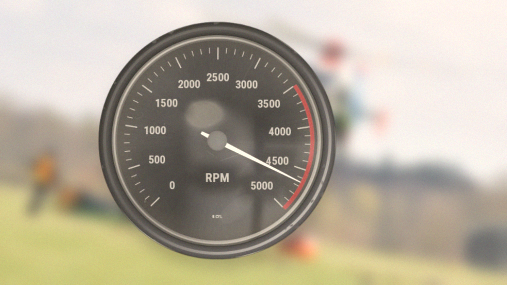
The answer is 4650 rpm
